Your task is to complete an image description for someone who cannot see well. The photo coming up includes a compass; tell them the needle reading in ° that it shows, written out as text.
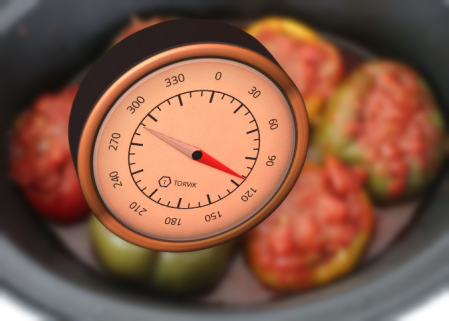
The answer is 110 °
